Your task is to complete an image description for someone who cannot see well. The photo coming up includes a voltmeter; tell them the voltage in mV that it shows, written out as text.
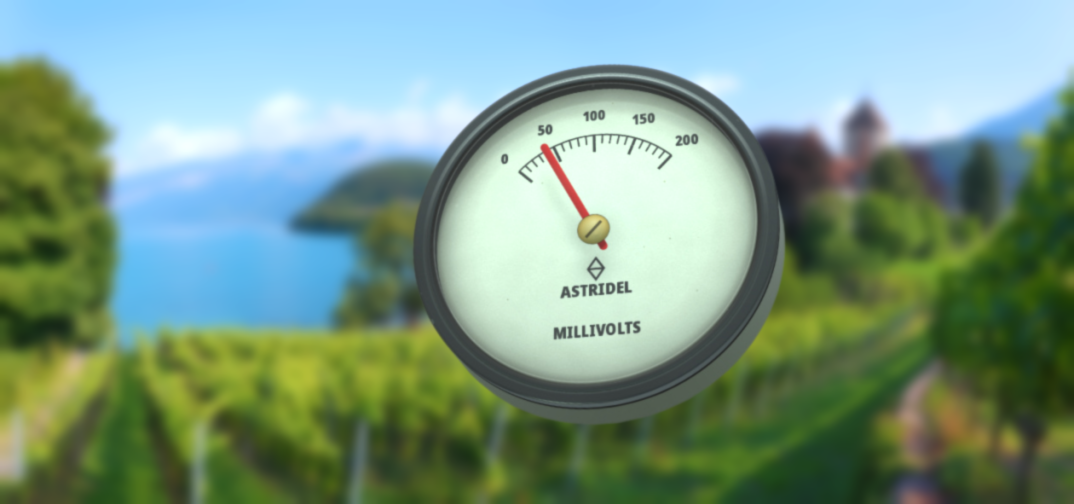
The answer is 40 mV
